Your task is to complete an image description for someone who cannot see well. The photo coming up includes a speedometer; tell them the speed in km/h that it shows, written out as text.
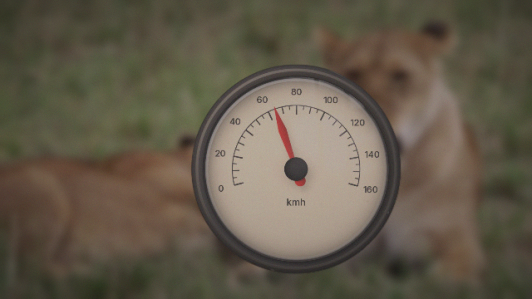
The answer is 65 km/h
